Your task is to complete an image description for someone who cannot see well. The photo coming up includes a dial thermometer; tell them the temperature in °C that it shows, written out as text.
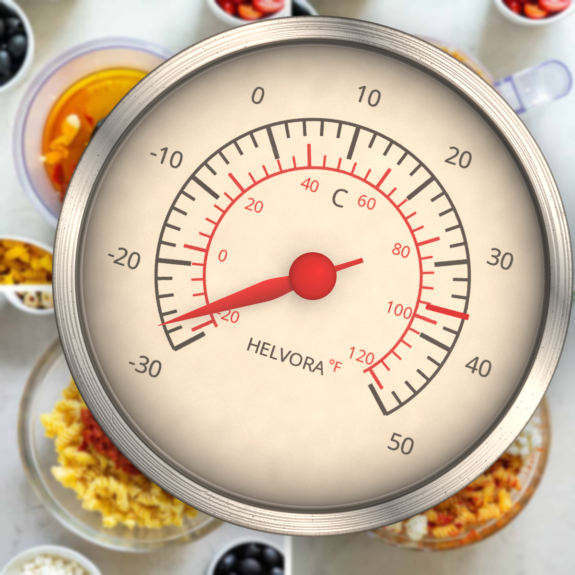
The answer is -27 °C
